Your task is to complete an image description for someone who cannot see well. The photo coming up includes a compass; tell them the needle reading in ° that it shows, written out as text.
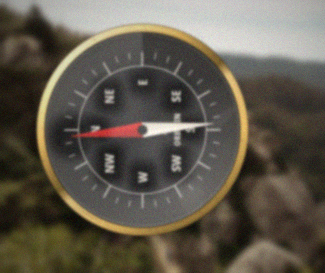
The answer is 355 °
